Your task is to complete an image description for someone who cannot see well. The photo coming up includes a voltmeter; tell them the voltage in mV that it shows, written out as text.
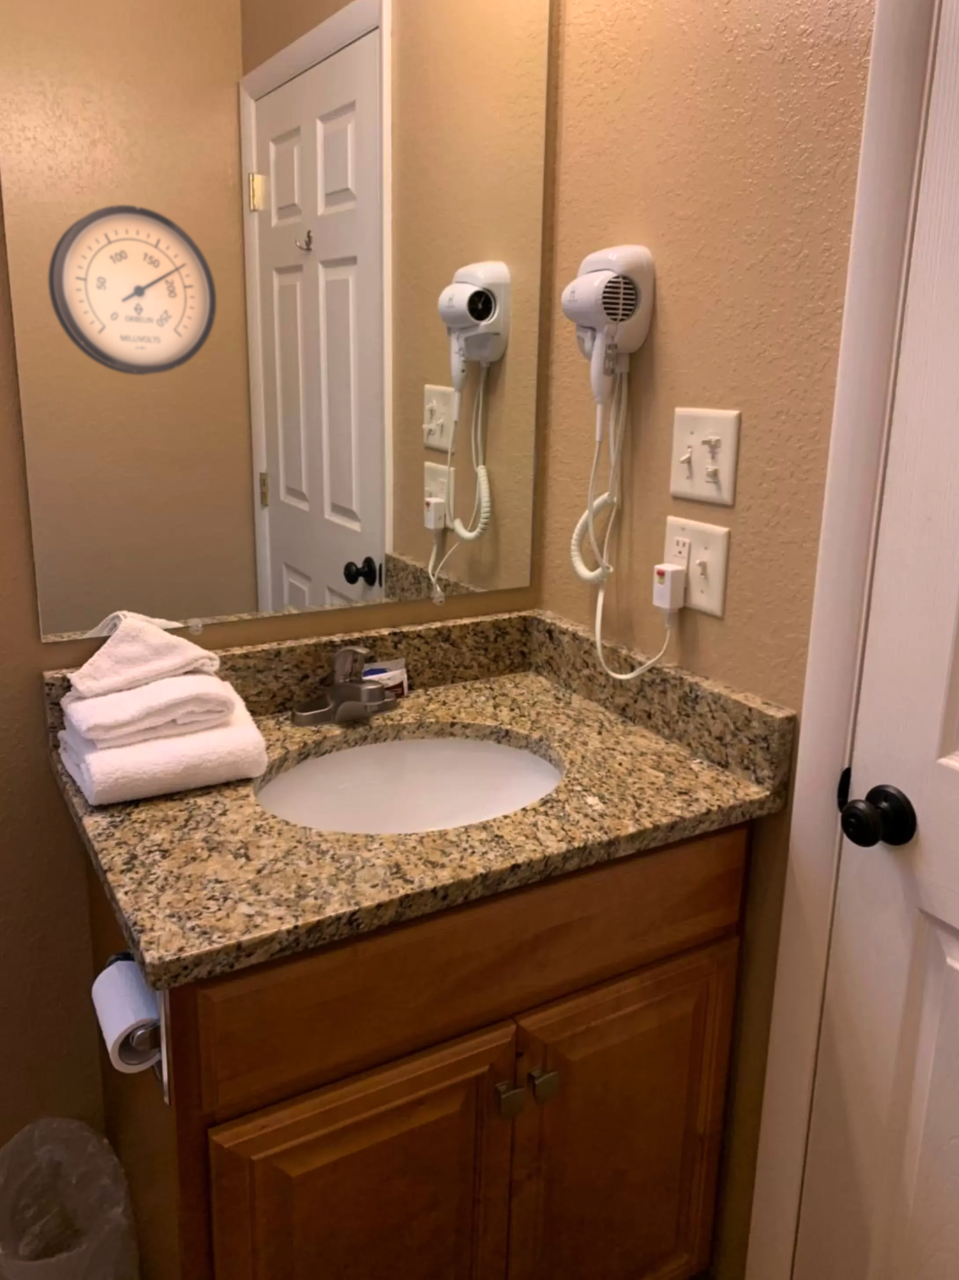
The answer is 180 mV
